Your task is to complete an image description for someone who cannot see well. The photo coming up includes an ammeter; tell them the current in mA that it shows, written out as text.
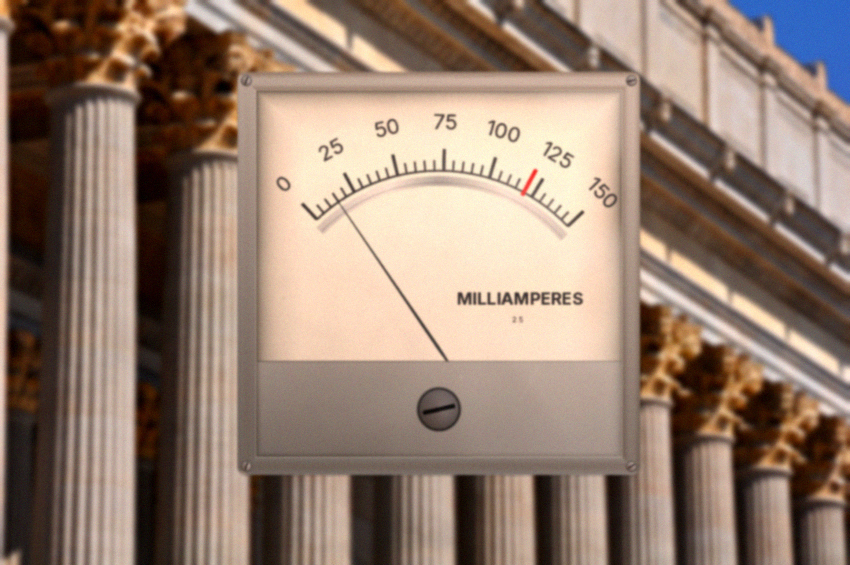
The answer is 15 mA
